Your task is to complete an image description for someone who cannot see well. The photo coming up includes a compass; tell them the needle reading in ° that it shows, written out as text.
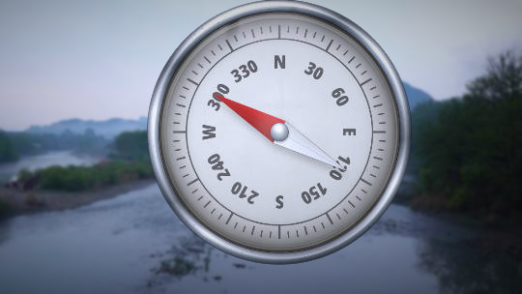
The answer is 300 °
